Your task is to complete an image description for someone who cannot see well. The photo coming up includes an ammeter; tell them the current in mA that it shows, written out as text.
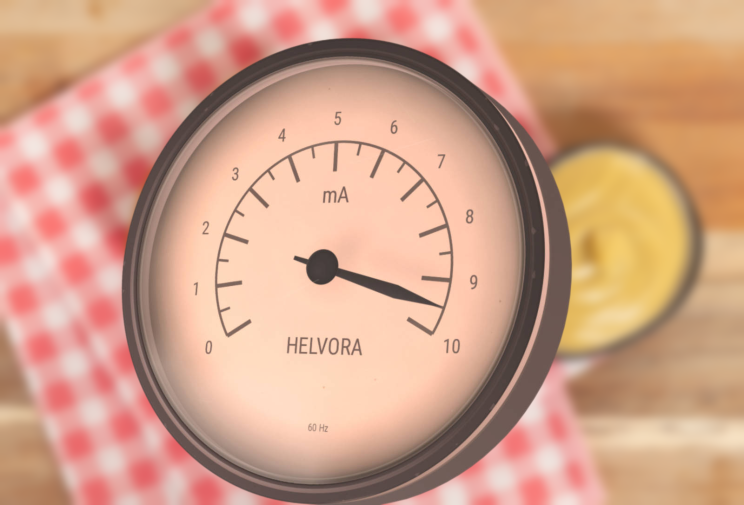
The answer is 9.5 mA
